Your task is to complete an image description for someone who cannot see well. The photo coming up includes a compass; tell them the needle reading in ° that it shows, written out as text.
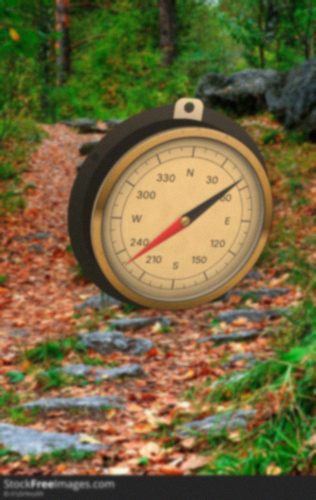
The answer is 230 °
